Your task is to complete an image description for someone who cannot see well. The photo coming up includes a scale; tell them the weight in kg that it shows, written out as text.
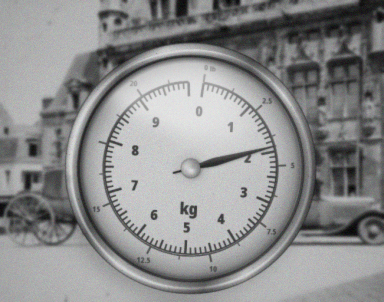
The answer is 1.9 kg
